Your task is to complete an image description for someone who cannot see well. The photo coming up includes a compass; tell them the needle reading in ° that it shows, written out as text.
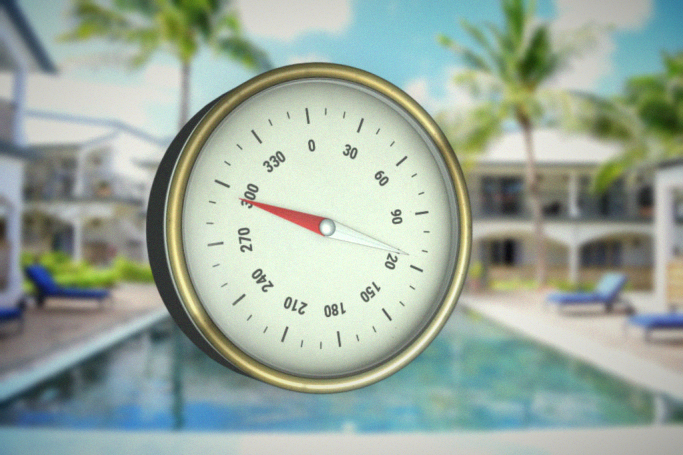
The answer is 295 °
